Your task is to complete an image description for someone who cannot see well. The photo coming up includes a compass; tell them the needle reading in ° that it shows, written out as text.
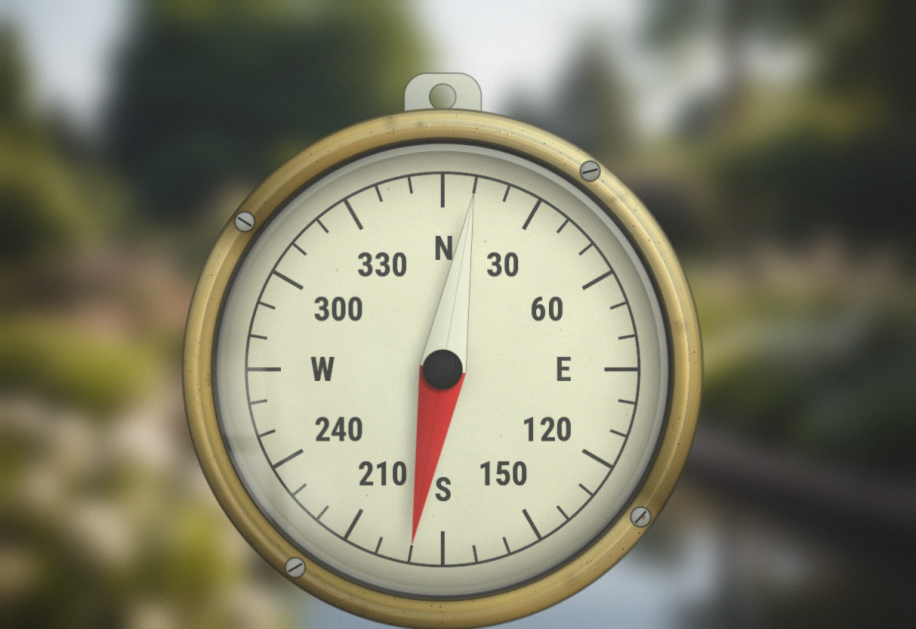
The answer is 190 °
